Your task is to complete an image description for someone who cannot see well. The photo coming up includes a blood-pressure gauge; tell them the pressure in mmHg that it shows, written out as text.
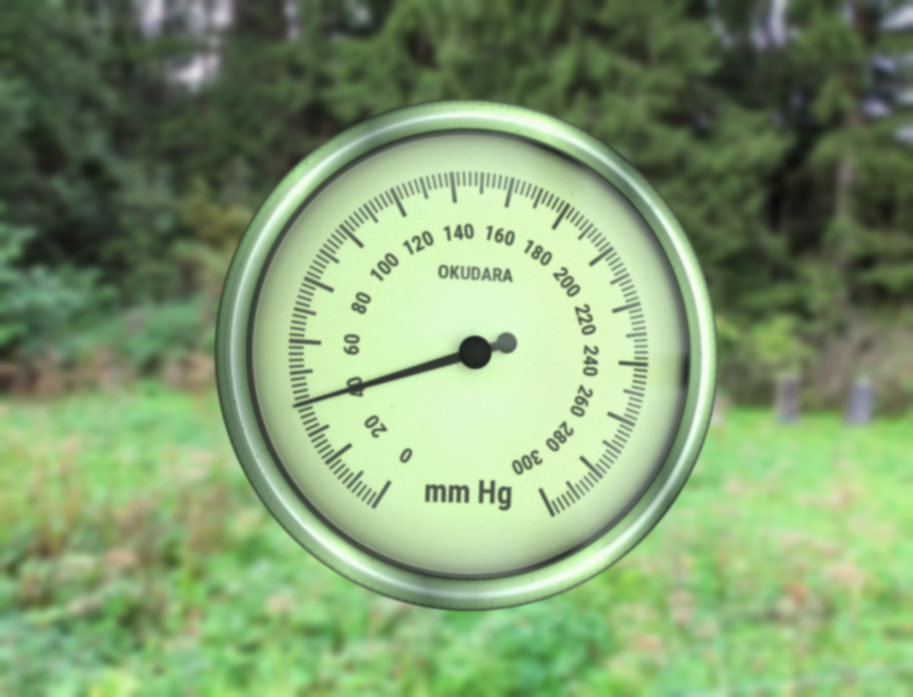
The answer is 40 mmHg
